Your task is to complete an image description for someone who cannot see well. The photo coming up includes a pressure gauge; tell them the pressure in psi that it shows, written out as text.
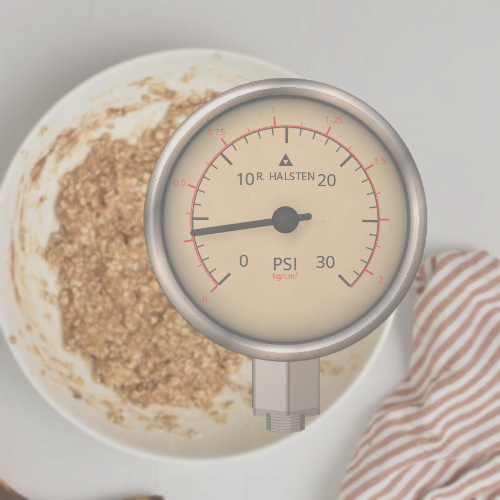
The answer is 4 psi
